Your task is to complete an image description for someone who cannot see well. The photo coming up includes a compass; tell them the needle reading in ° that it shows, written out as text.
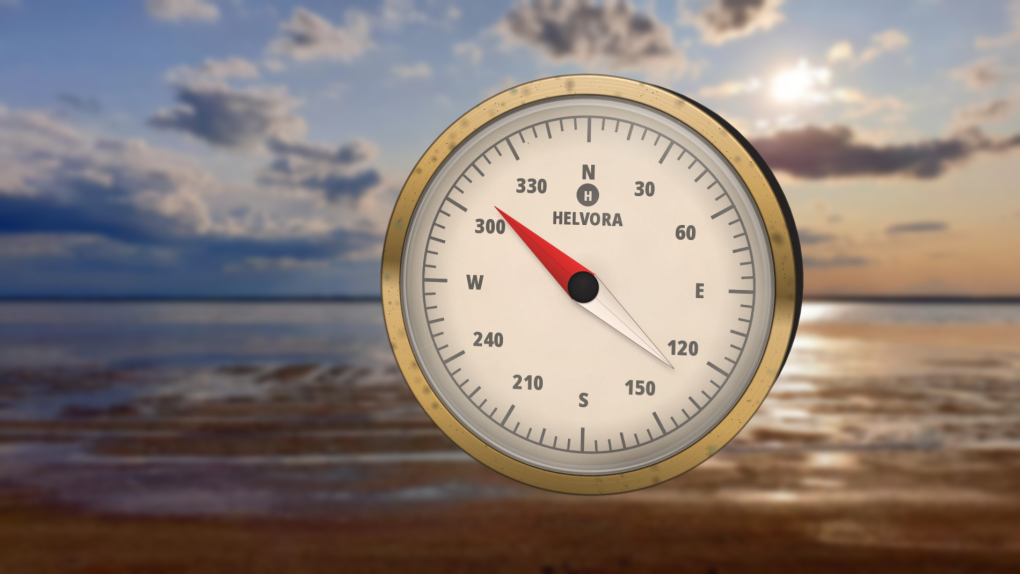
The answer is 310 °
